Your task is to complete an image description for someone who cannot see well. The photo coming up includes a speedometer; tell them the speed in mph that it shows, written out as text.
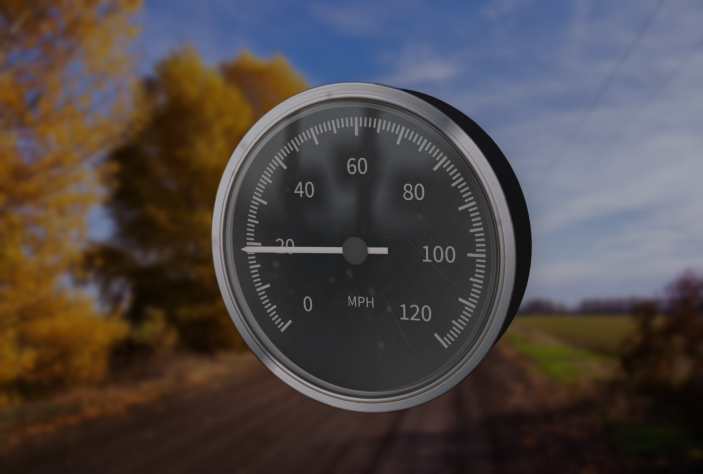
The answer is 19 mph
